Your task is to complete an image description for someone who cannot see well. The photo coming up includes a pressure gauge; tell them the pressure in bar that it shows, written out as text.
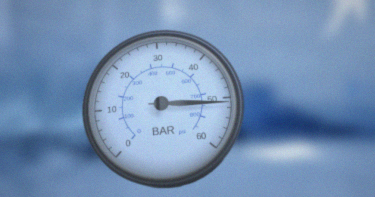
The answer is 51 bar
